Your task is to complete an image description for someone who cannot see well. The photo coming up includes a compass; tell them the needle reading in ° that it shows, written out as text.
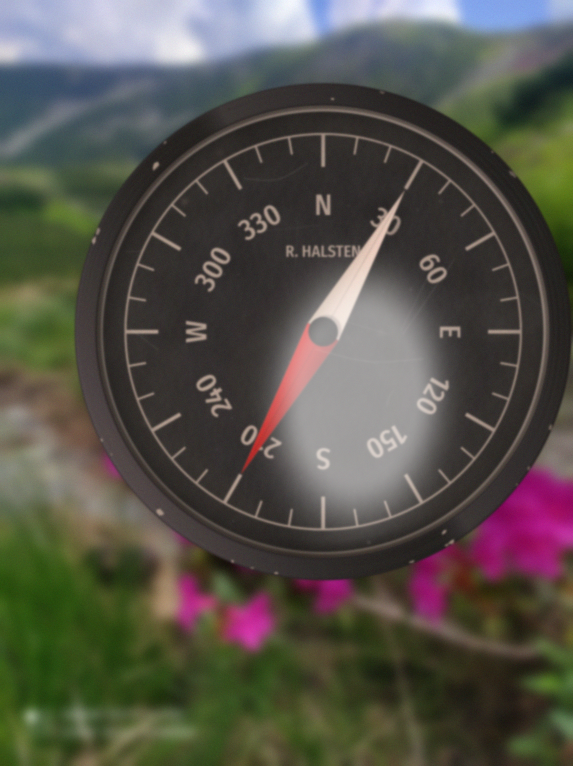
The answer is 210 °
